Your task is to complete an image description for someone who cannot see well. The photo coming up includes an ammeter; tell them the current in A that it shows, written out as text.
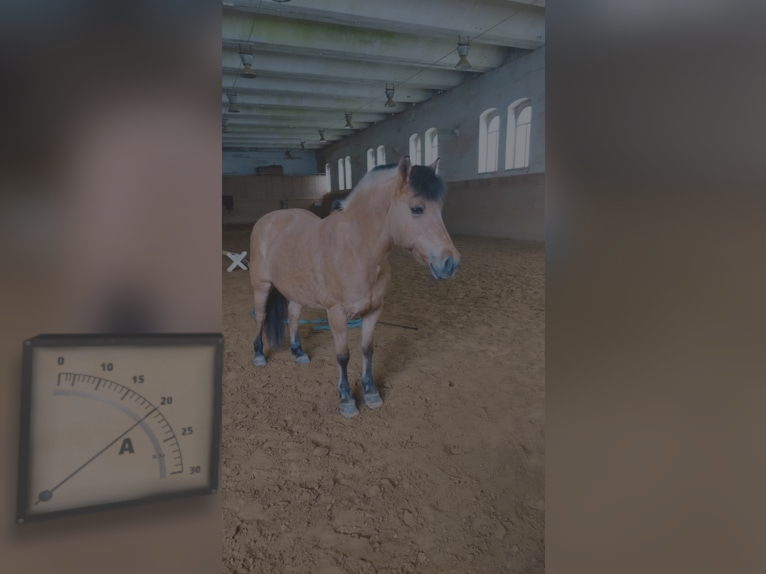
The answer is 20 A
